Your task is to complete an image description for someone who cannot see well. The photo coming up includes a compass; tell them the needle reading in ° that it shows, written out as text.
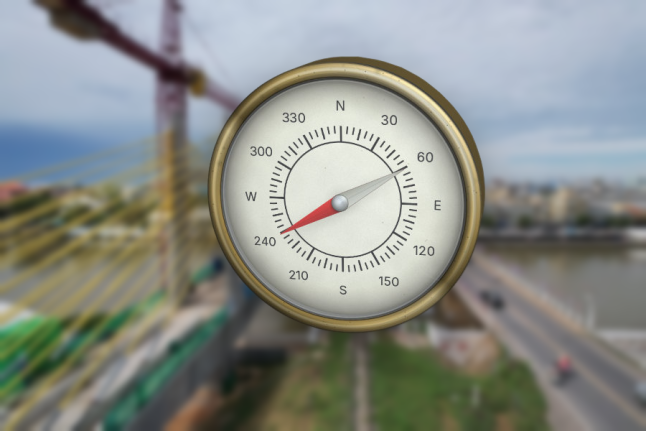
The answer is 240 °
